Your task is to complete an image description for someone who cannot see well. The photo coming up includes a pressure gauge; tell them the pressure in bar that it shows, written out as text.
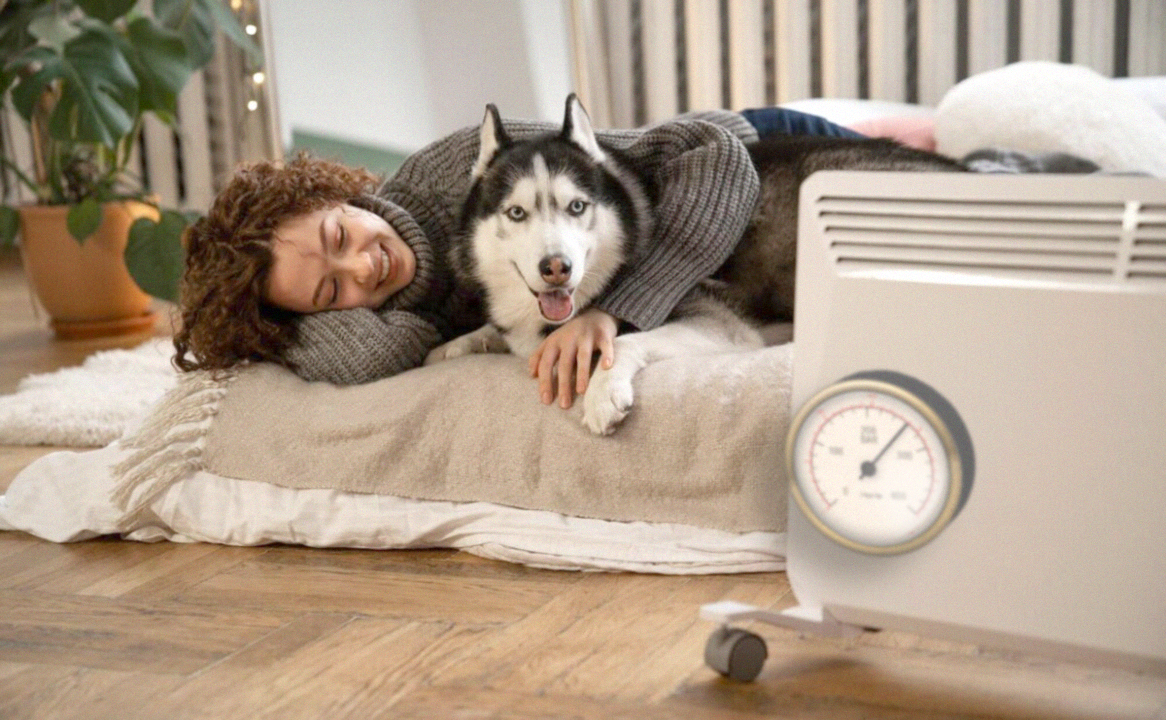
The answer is 260 bar
